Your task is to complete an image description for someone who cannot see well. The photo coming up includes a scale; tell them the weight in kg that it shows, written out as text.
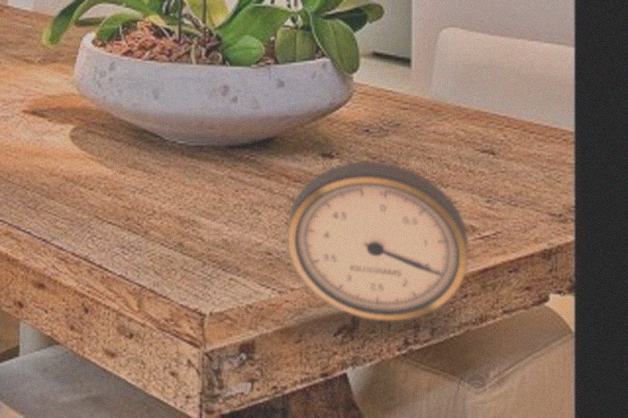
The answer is 1.5 kg
